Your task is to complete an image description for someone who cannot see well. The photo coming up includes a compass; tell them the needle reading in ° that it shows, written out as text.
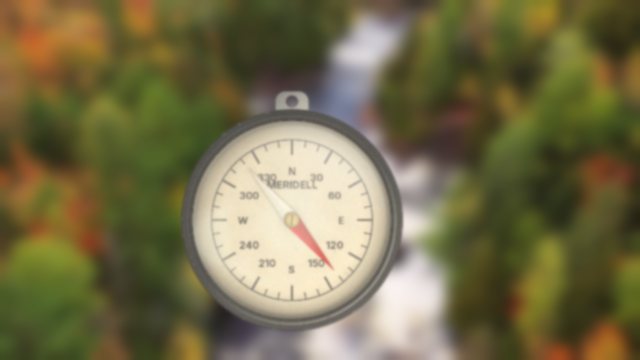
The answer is 140 °
